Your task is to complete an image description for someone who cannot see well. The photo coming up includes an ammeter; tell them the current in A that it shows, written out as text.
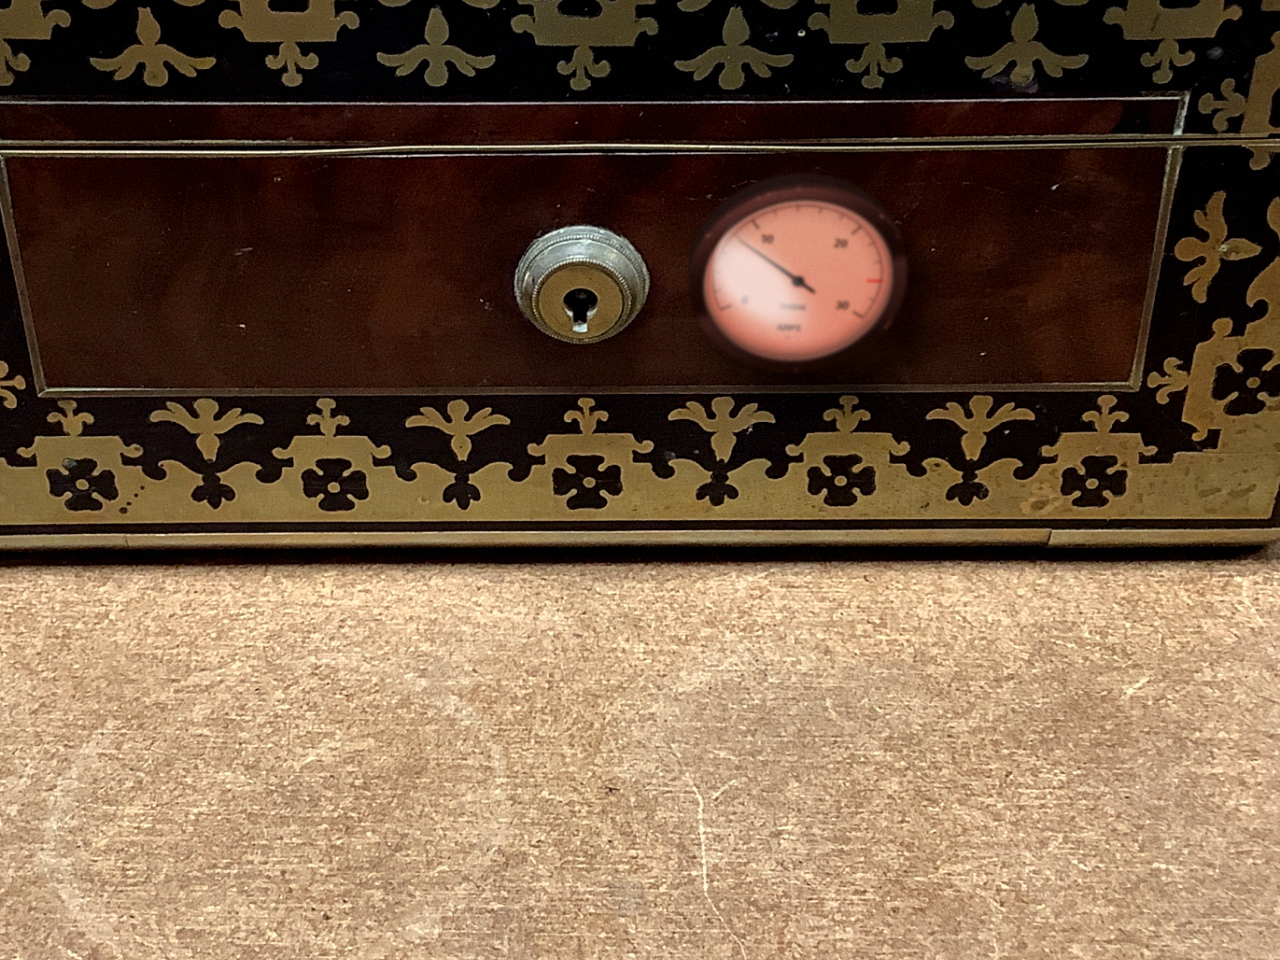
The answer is 8 A
